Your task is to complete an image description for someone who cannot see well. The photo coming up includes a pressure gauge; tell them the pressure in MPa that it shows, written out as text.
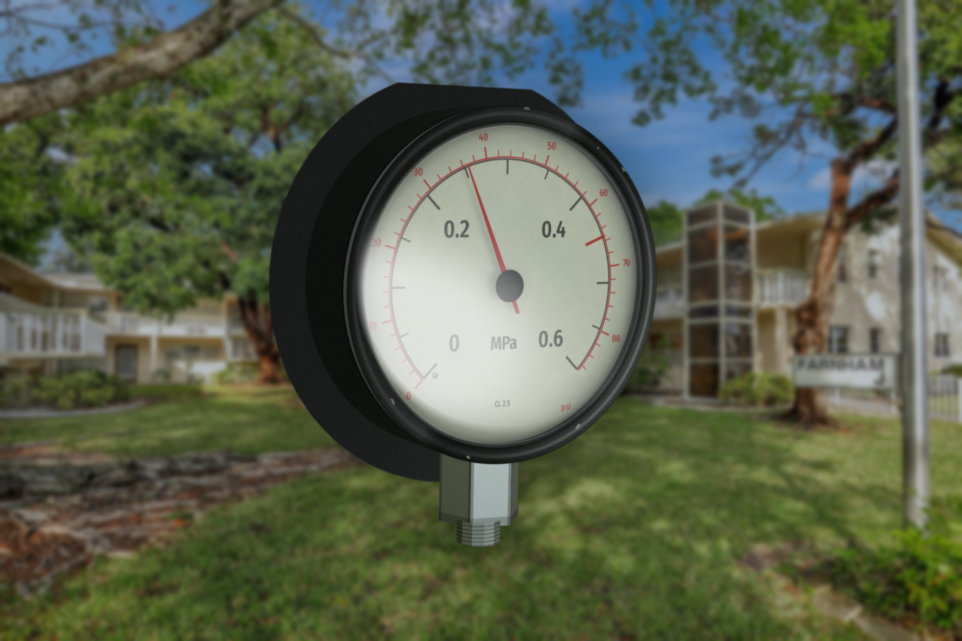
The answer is 0.25 MPa
